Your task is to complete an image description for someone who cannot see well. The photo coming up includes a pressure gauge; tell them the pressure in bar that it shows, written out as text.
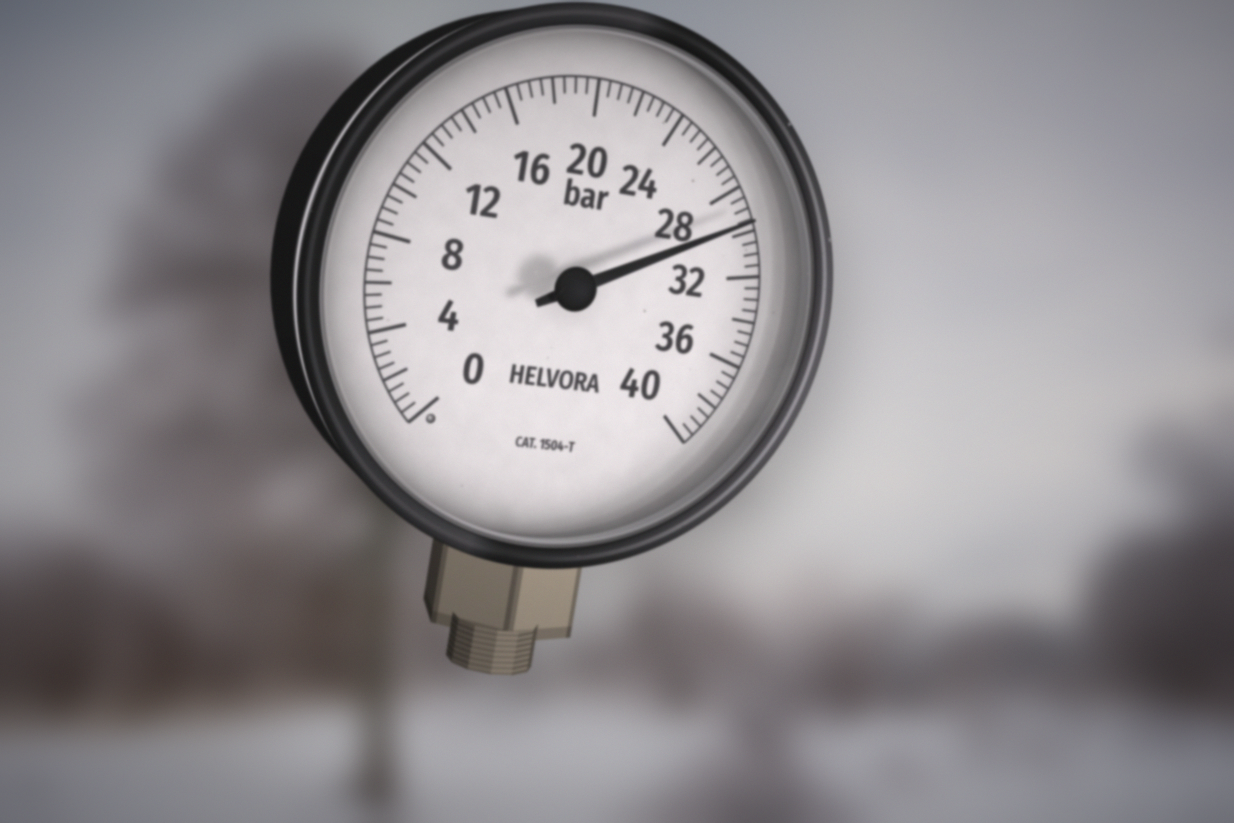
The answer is 29.5 bar
